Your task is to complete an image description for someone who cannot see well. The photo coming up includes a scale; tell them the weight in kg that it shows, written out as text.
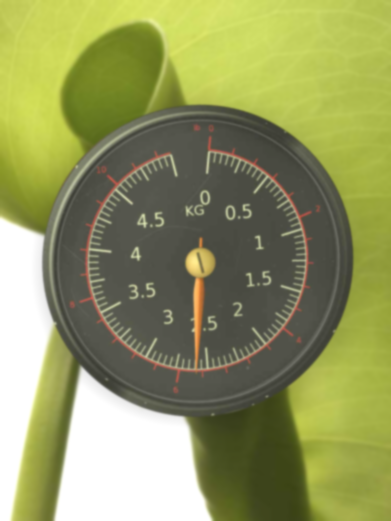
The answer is 2.6 kg
